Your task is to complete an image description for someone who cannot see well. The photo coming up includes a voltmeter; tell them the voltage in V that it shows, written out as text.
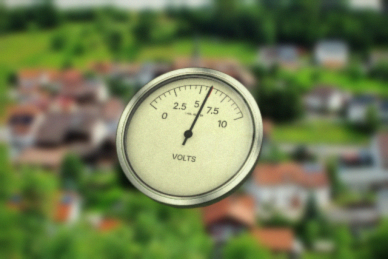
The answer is 6 V
